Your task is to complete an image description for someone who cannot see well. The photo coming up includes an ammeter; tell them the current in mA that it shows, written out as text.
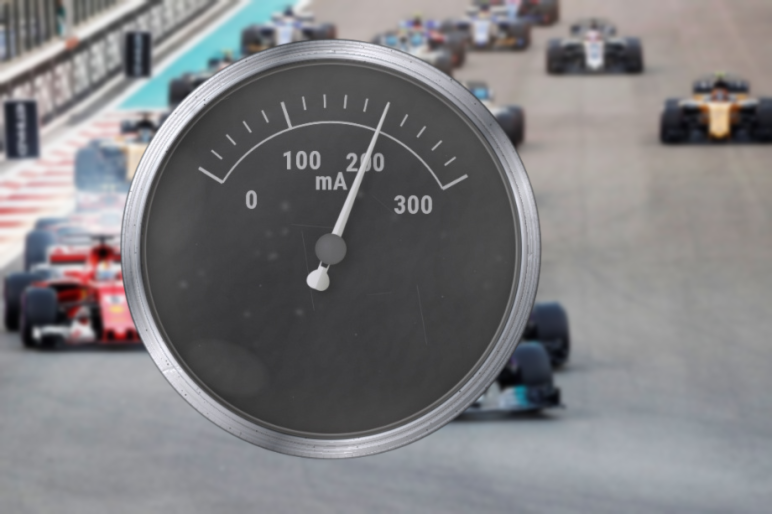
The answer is 200 mA
